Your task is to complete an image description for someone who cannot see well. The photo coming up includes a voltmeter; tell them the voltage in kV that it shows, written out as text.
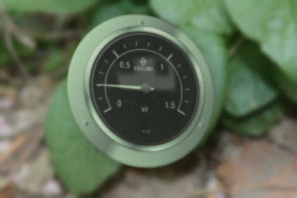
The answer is 0.2 kV
